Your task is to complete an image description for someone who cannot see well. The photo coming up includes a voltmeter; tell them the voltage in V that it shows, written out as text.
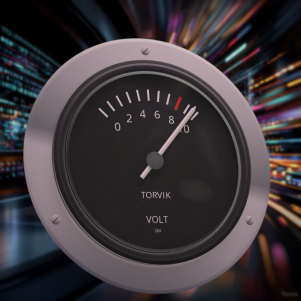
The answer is 9.5 V
